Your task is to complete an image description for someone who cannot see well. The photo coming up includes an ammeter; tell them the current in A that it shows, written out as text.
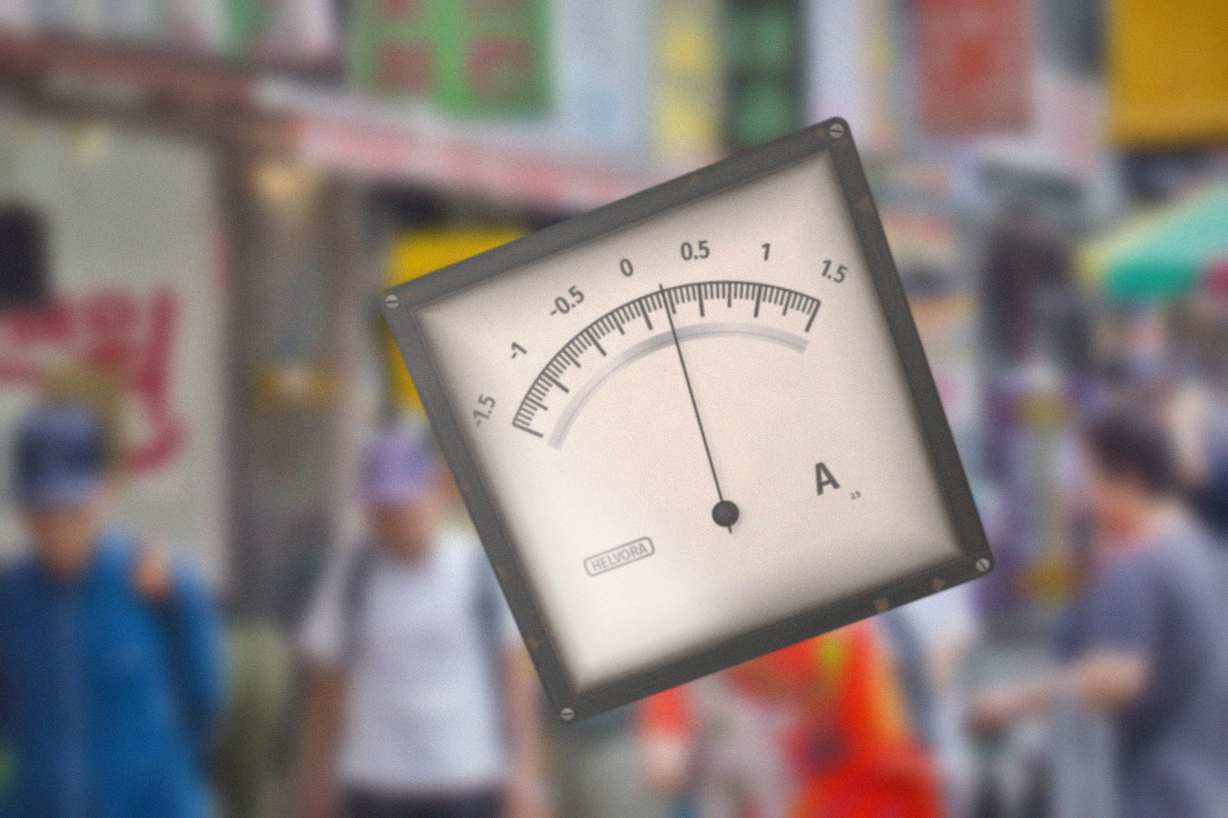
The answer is 0.2 A
